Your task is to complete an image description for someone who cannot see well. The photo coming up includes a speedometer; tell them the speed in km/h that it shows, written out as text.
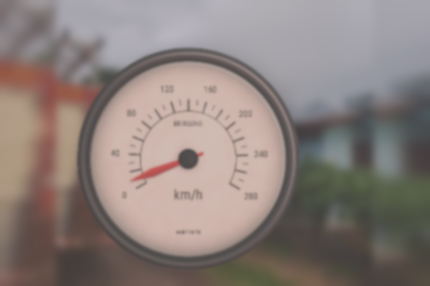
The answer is 10 km/h
